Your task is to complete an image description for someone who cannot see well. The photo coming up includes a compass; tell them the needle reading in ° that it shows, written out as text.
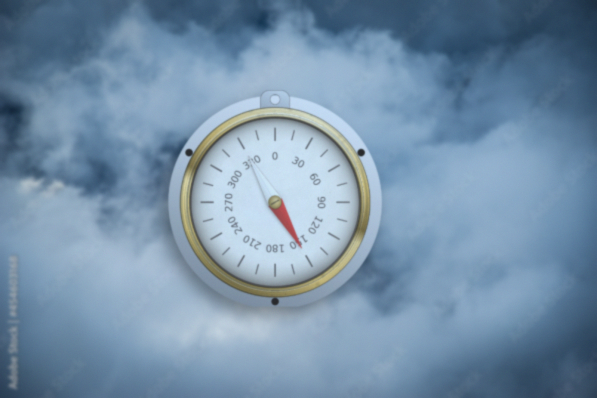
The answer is 150 °
